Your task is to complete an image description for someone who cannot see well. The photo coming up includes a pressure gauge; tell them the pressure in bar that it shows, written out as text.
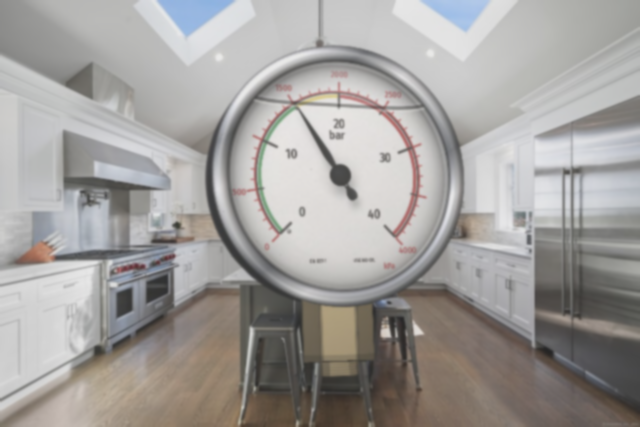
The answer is 15 bar
